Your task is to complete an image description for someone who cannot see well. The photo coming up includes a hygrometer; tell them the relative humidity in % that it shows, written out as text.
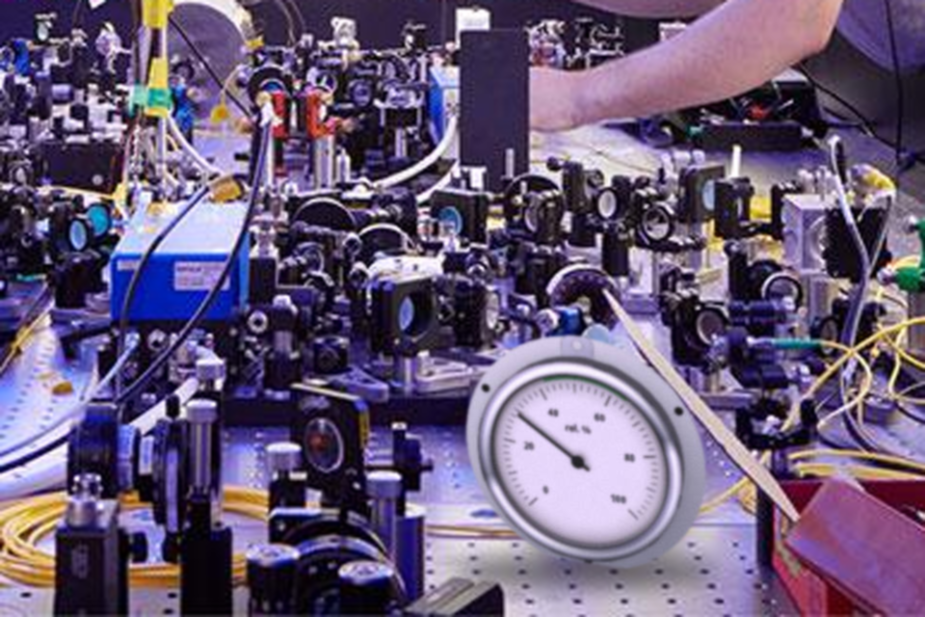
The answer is 30 %
